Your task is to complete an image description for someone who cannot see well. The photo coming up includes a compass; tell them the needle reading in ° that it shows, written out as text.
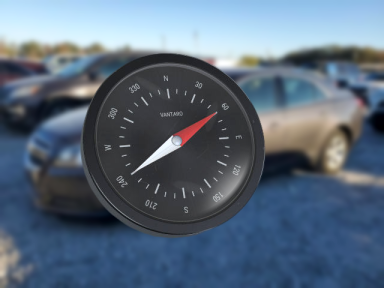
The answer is 60 °
